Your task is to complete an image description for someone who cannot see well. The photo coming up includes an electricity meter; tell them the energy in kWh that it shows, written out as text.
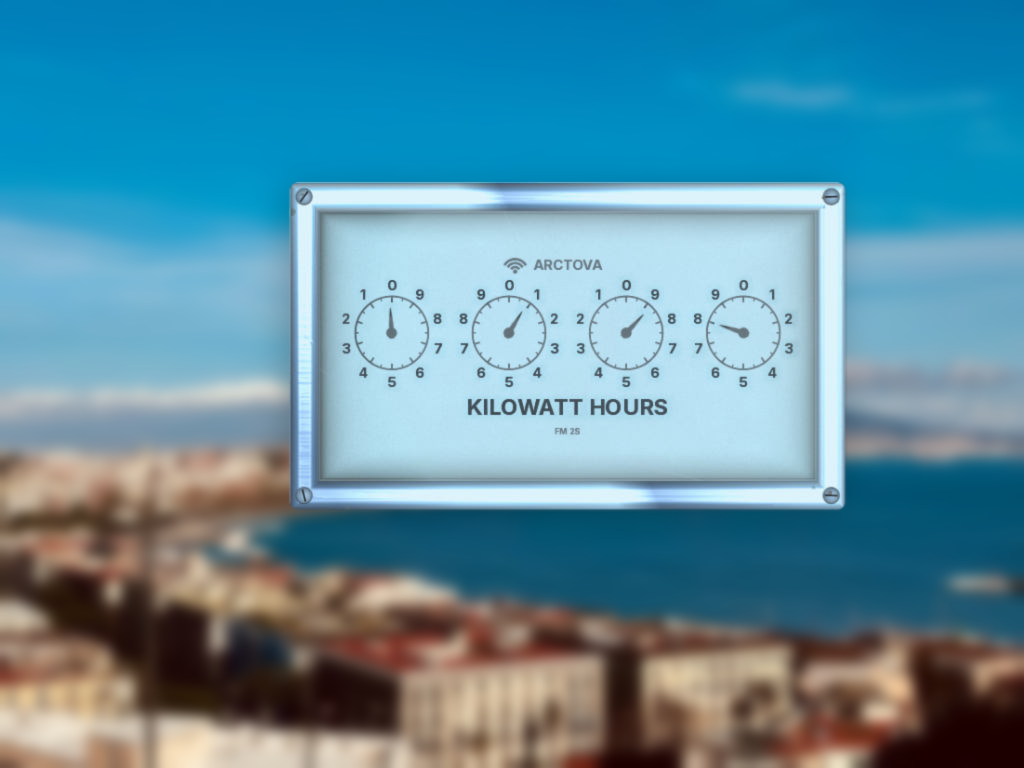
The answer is 88 kWh
